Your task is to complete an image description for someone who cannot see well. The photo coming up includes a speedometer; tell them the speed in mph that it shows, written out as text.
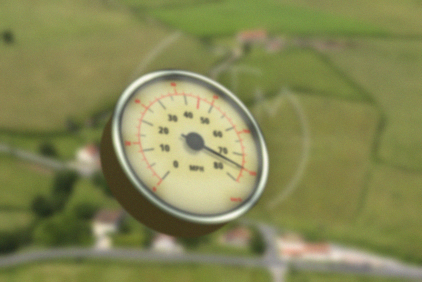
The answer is 75 mph
